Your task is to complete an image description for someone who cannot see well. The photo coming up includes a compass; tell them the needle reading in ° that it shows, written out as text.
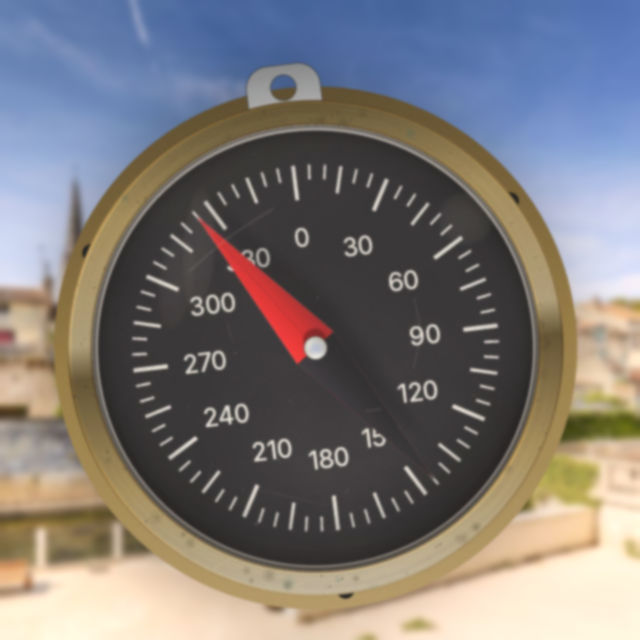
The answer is 325 °
